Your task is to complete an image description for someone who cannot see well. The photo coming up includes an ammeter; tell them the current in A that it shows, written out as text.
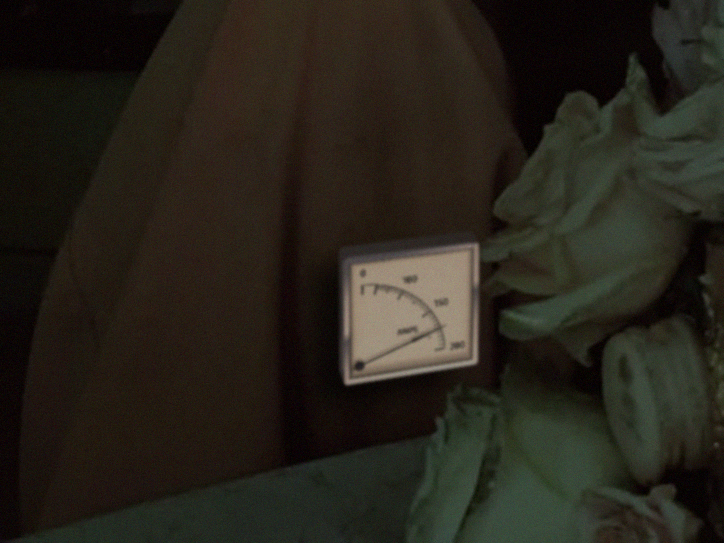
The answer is 175 A
